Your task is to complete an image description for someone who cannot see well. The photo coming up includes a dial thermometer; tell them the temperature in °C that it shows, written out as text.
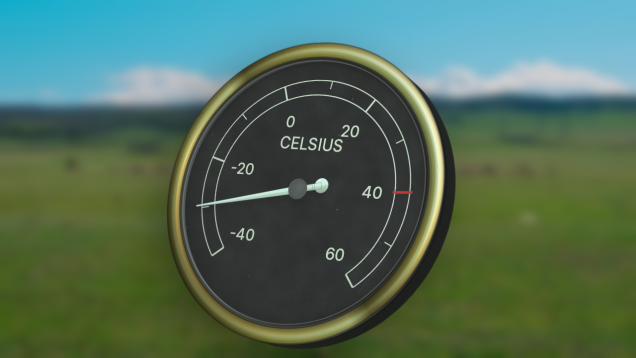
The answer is -30 °C
